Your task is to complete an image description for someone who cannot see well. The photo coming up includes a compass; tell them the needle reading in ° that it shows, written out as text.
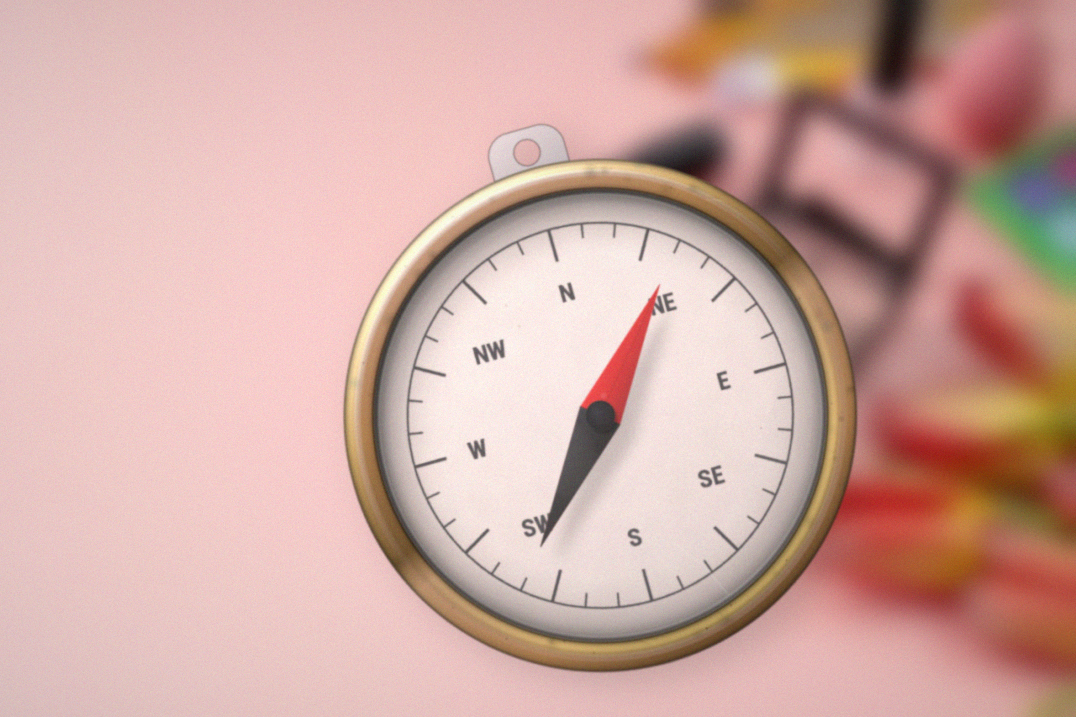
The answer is 40 °
